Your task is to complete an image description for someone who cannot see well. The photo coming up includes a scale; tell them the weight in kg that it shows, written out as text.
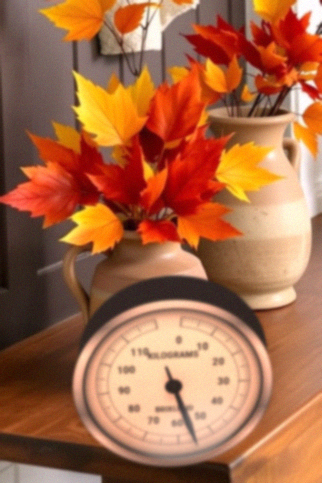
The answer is 55 kg
